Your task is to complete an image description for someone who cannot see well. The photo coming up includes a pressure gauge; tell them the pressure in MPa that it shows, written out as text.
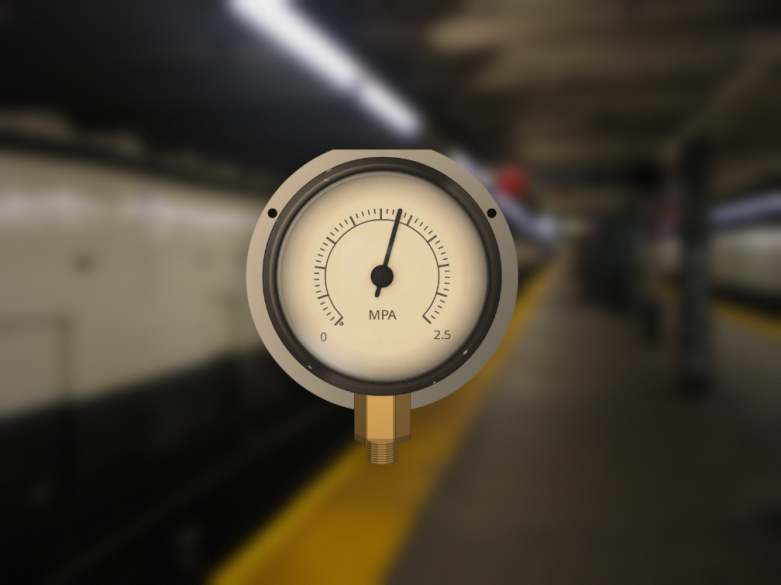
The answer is 1.4 MPa
